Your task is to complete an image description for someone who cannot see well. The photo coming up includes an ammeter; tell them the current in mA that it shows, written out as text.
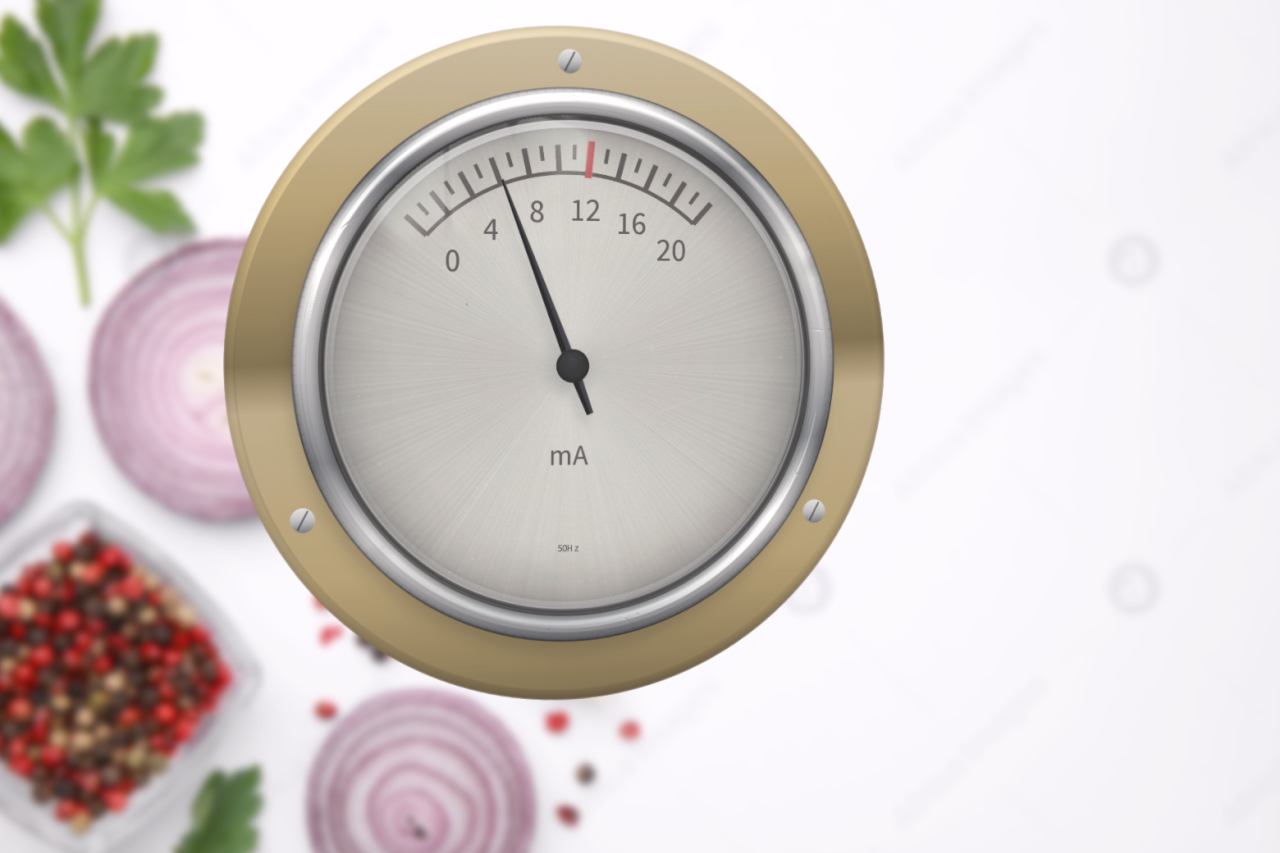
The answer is 6 mA
